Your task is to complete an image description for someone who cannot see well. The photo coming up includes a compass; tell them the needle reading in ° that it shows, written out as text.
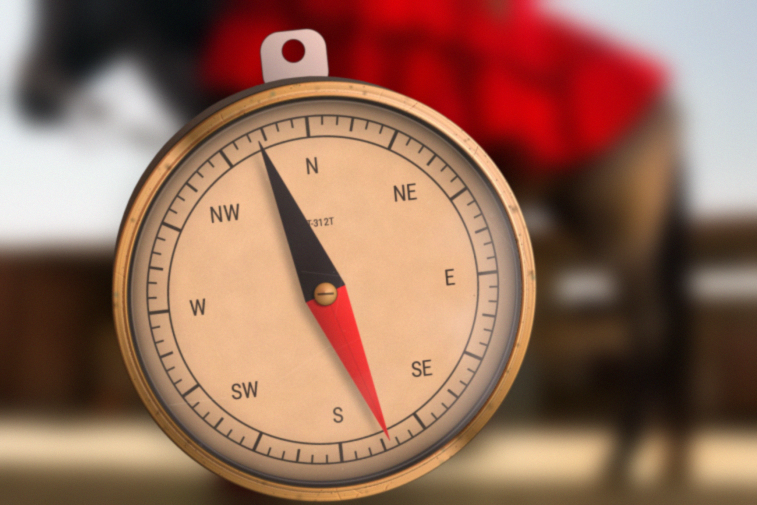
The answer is 162.5 °
